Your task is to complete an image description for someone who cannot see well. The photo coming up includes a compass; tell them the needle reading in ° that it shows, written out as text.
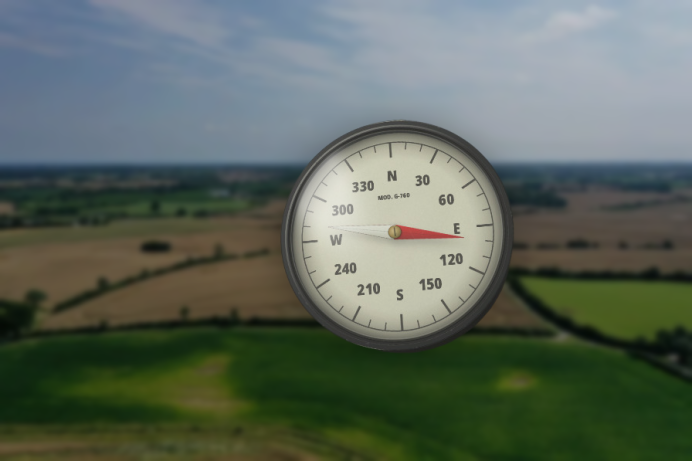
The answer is 100 °
